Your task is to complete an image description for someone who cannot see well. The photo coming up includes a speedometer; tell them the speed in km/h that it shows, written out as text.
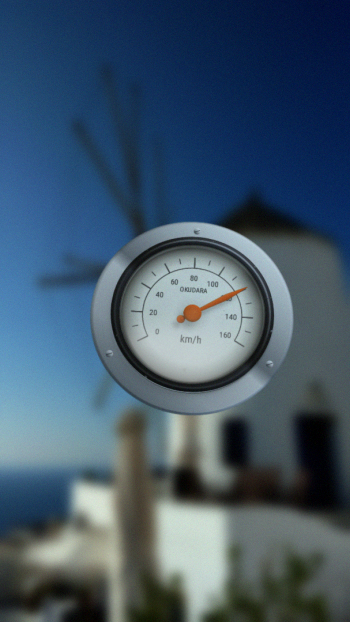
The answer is 120 km/h
